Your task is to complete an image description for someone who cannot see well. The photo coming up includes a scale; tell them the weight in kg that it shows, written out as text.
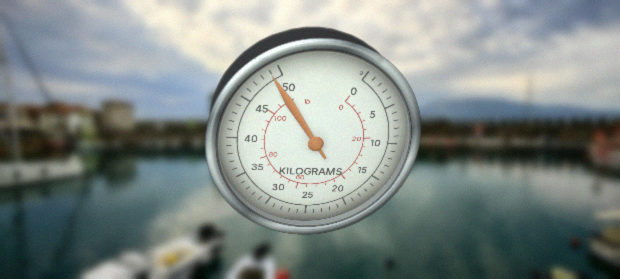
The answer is 49 kg
